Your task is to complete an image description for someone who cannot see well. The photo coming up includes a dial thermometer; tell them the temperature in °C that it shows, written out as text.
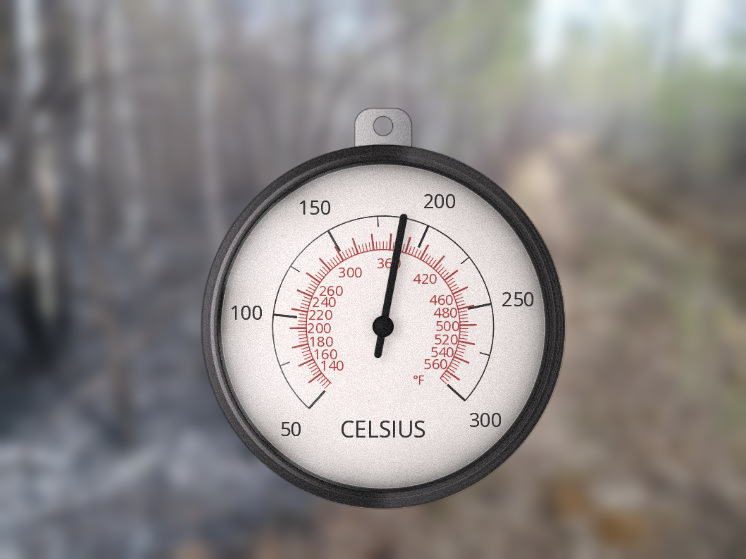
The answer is 187.5 °C
